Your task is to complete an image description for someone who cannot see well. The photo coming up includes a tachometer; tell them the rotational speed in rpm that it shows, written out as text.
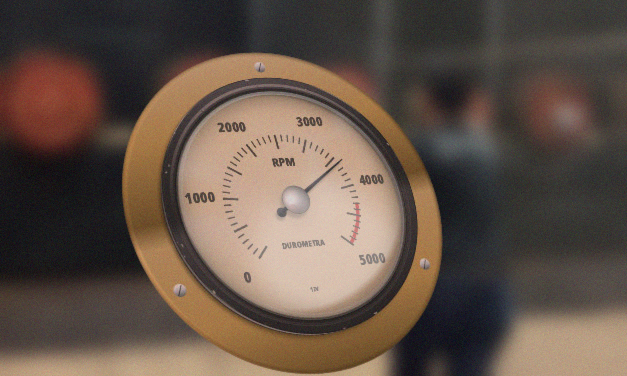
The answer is 3600 rpm
